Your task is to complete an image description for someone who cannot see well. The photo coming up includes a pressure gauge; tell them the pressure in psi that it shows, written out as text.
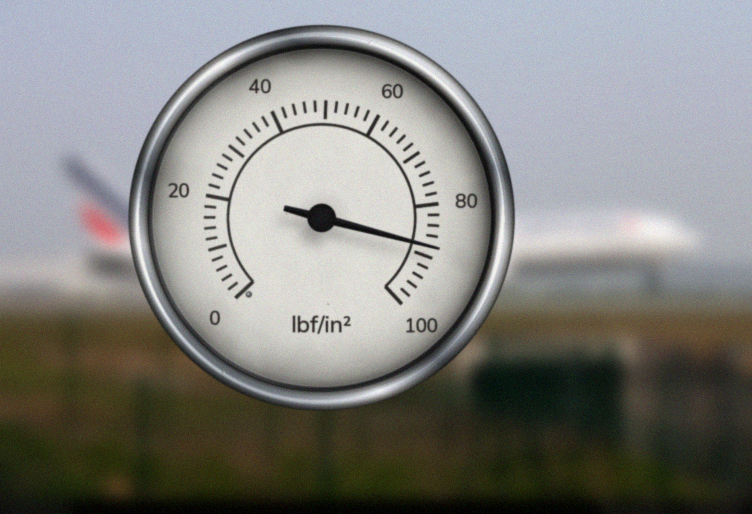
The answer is 88 psi
